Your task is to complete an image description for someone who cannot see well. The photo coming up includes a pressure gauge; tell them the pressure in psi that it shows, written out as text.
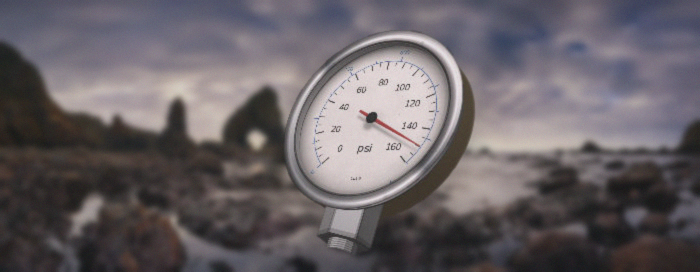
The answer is 150 psi
